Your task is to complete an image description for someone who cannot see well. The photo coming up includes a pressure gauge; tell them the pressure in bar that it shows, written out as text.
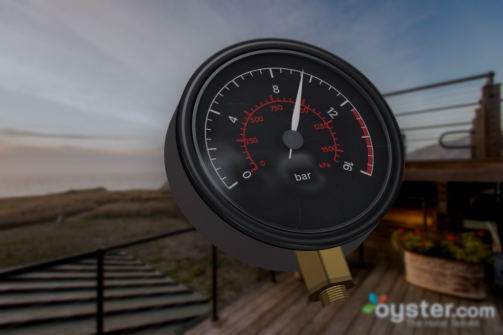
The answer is 9.5 bar
